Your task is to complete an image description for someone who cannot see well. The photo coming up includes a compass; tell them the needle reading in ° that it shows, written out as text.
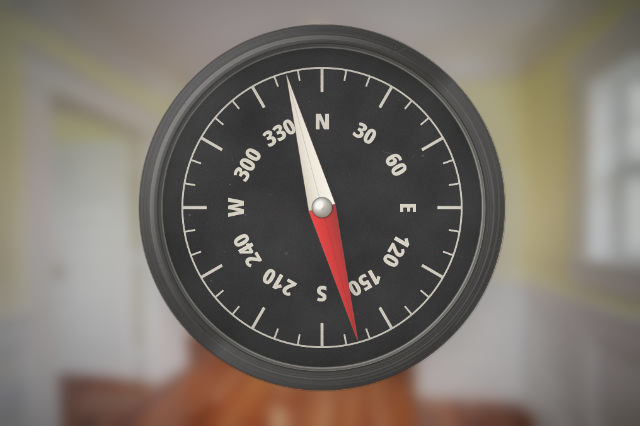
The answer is 165 °
